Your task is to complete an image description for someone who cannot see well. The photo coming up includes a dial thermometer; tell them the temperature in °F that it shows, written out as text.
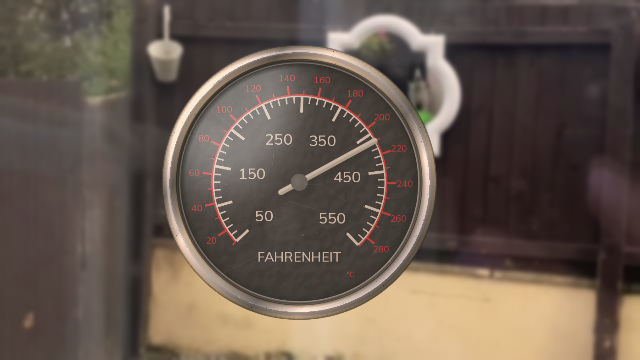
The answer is 410 °F
